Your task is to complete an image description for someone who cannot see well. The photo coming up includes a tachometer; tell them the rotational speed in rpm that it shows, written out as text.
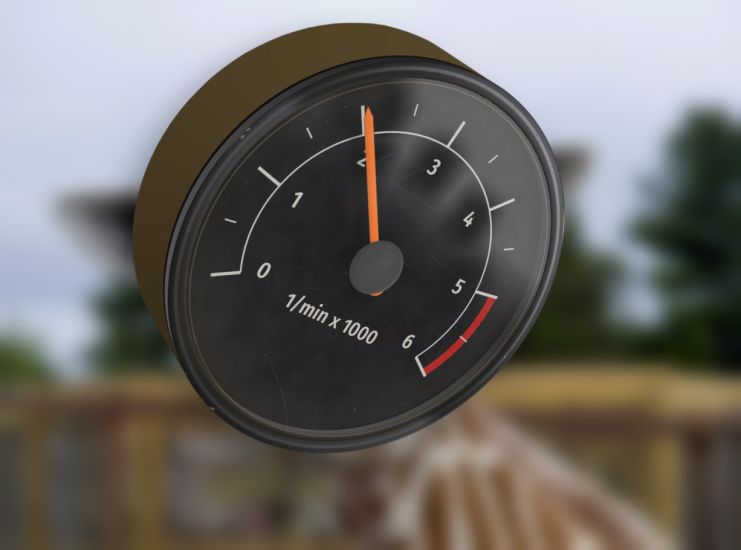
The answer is 2000 rpm
